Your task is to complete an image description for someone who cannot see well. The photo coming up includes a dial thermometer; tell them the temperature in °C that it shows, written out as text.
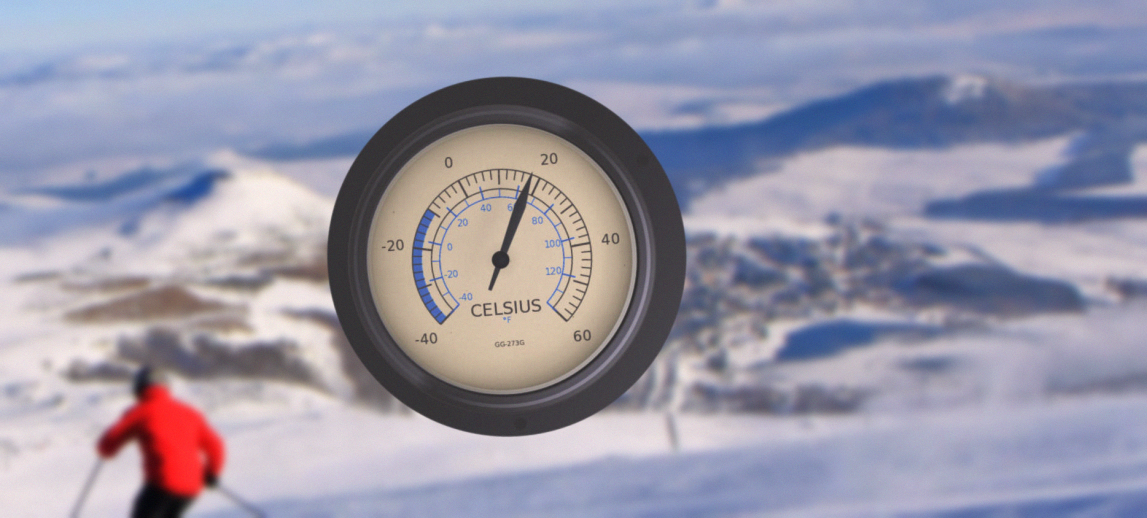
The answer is 18 °C
